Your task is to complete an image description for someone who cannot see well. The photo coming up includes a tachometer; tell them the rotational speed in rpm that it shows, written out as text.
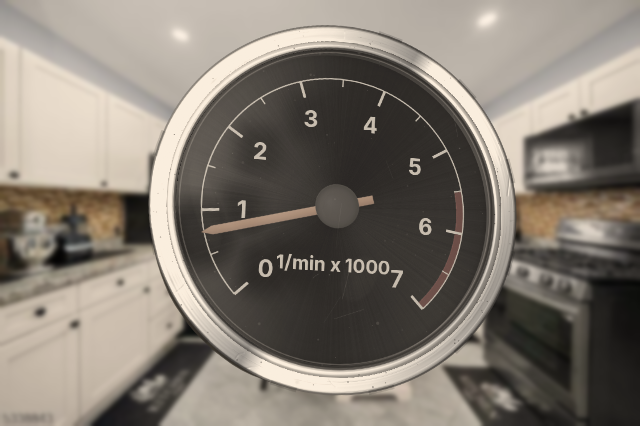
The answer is 750 rpm
